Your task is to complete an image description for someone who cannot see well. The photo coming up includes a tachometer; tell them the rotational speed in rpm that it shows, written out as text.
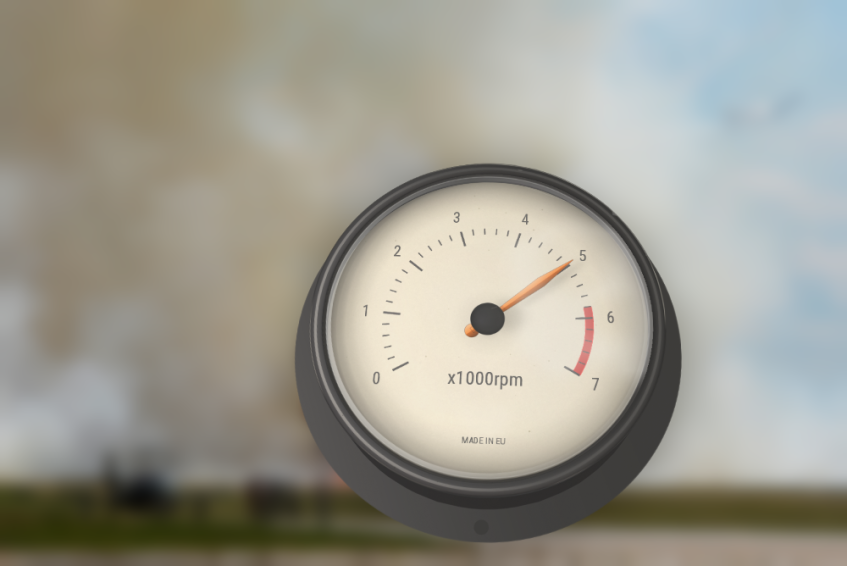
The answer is 5000 rpm
